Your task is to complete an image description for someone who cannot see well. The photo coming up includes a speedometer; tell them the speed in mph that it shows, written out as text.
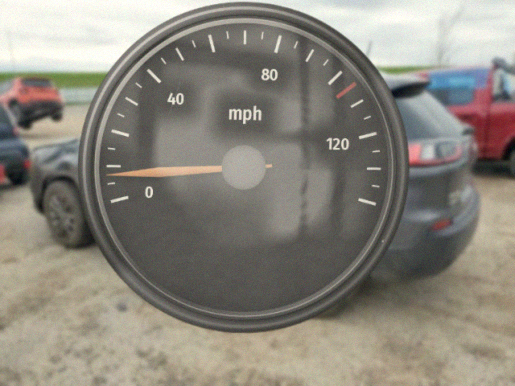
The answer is 7.5 mph
